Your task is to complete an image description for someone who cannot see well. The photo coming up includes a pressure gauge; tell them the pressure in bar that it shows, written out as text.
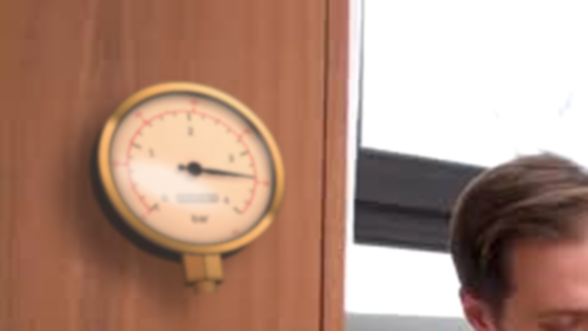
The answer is 3.4 bar
